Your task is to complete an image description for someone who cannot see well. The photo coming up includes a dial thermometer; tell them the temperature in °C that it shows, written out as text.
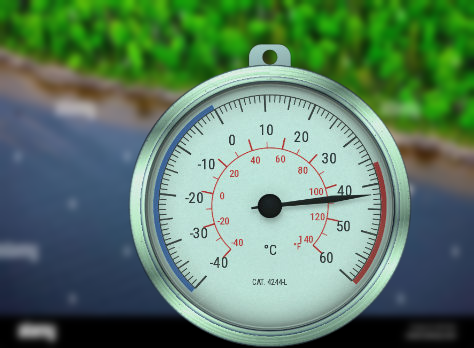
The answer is 42 °C
